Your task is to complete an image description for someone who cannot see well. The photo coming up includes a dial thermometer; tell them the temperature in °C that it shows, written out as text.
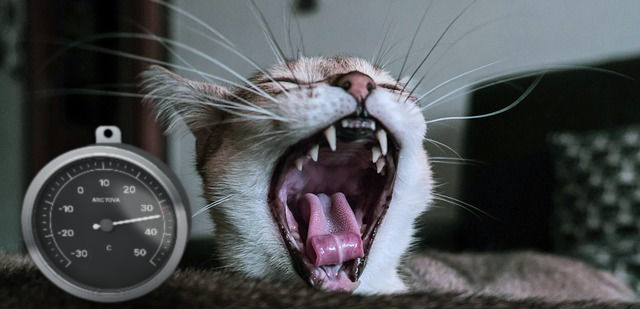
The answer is 34 °C
